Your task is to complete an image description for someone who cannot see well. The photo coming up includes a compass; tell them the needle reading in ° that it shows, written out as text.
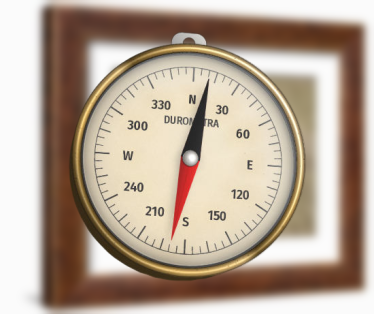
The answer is 190 °
